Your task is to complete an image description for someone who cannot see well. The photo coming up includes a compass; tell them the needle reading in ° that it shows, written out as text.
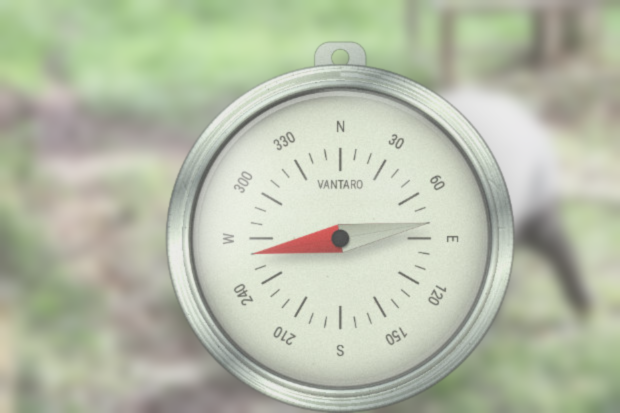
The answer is 260 °
